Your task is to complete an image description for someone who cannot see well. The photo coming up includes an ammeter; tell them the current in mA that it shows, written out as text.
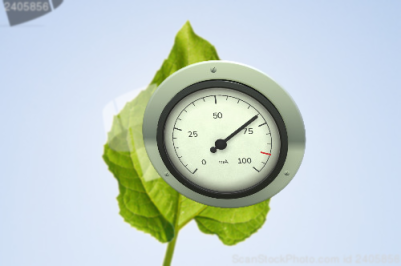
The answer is 70 mA
